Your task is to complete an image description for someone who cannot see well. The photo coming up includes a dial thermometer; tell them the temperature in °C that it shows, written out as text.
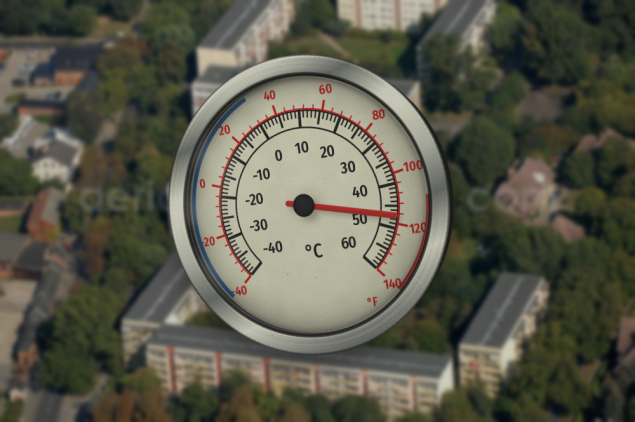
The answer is 47 °C
